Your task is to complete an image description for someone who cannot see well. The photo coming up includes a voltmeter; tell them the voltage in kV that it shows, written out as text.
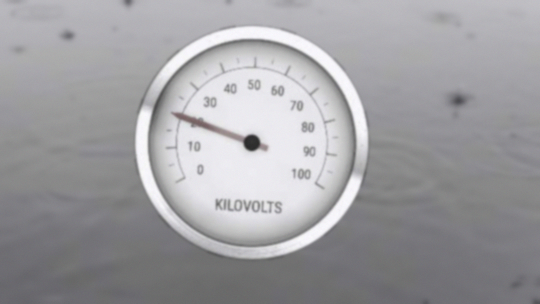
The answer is 20 kV
